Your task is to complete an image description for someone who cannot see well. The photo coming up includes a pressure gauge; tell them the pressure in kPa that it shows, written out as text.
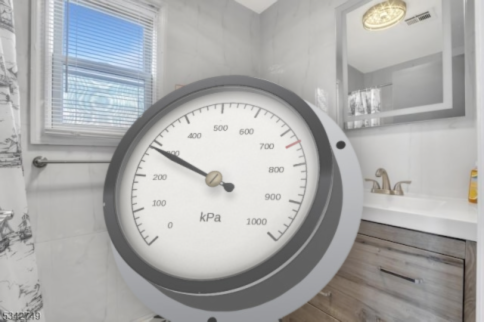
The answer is 280 kPa
